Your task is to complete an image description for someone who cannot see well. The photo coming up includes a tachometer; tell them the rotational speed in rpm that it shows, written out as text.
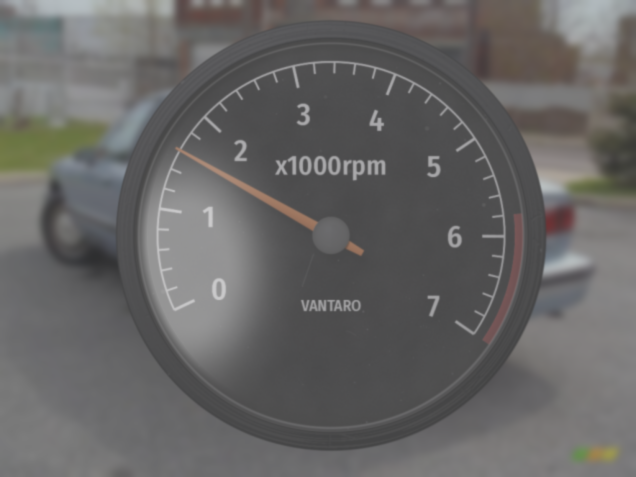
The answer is 1600 rpm
